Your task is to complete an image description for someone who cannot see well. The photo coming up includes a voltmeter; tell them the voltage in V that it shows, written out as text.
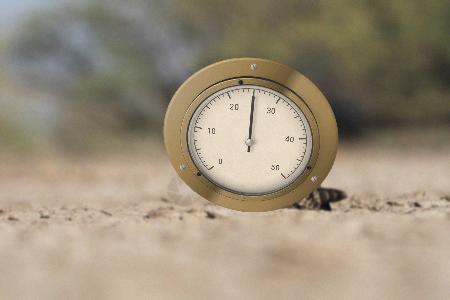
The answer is 25 V
